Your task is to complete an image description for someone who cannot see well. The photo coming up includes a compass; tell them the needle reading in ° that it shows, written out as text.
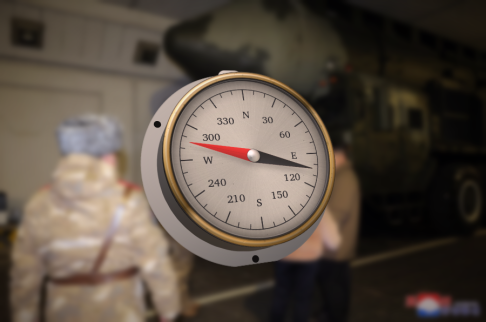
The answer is 285 °
